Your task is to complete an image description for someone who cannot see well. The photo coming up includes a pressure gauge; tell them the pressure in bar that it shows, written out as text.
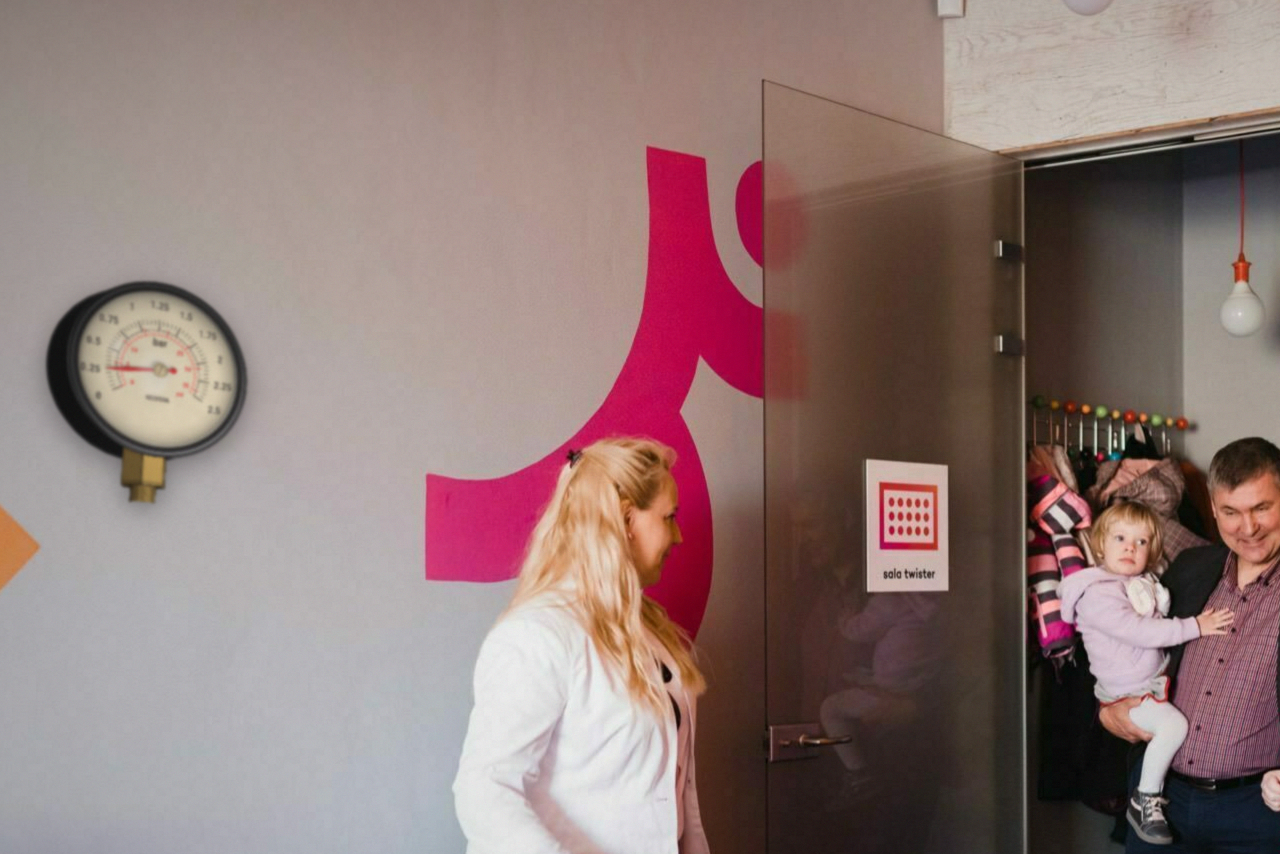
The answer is 0.25 bar
